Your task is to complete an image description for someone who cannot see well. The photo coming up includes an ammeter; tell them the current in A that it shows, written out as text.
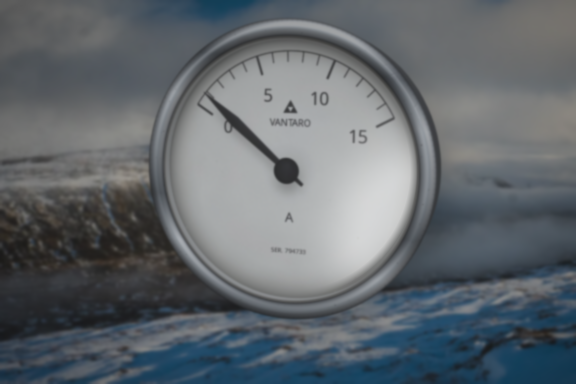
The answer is 1 A
